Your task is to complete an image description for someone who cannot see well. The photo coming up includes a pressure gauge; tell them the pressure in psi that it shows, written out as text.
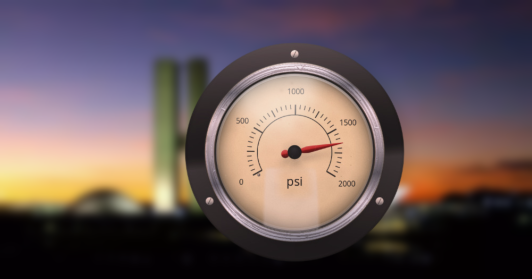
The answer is 1650 psi
